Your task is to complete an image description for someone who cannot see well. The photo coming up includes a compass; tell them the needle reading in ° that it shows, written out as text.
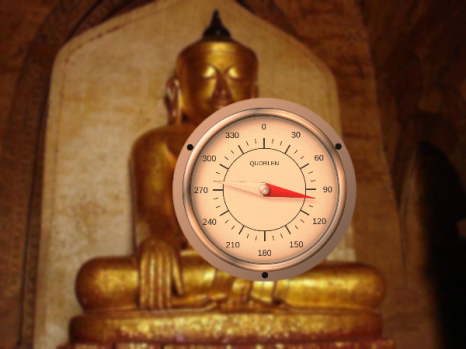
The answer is 100 °
